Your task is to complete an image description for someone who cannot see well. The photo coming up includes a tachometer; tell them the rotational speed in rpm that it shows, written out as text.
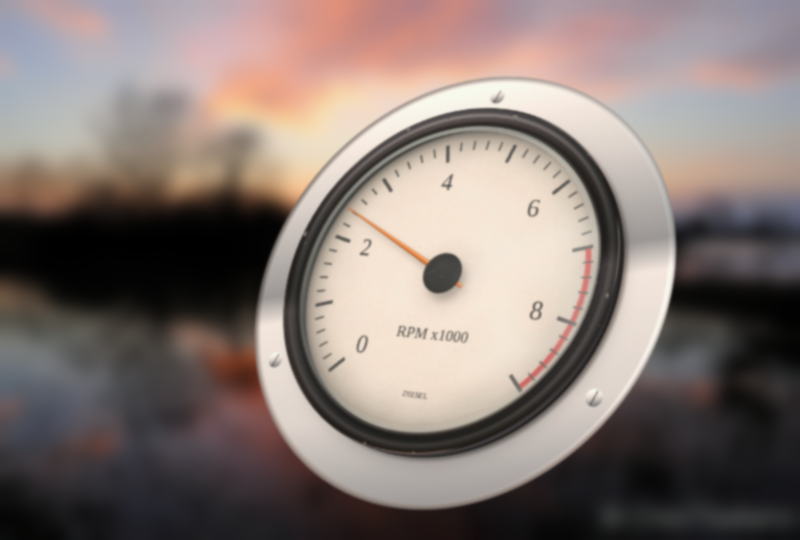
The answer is 2400 rpm
